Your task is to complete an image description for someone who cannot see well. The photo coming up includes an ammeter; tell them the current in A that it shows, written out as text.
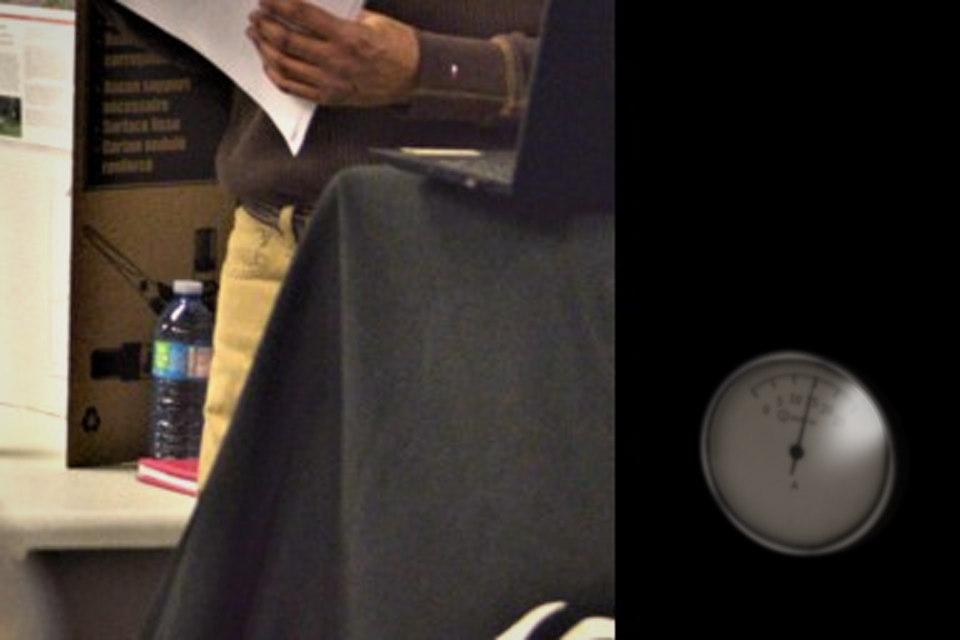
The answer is 15 A
